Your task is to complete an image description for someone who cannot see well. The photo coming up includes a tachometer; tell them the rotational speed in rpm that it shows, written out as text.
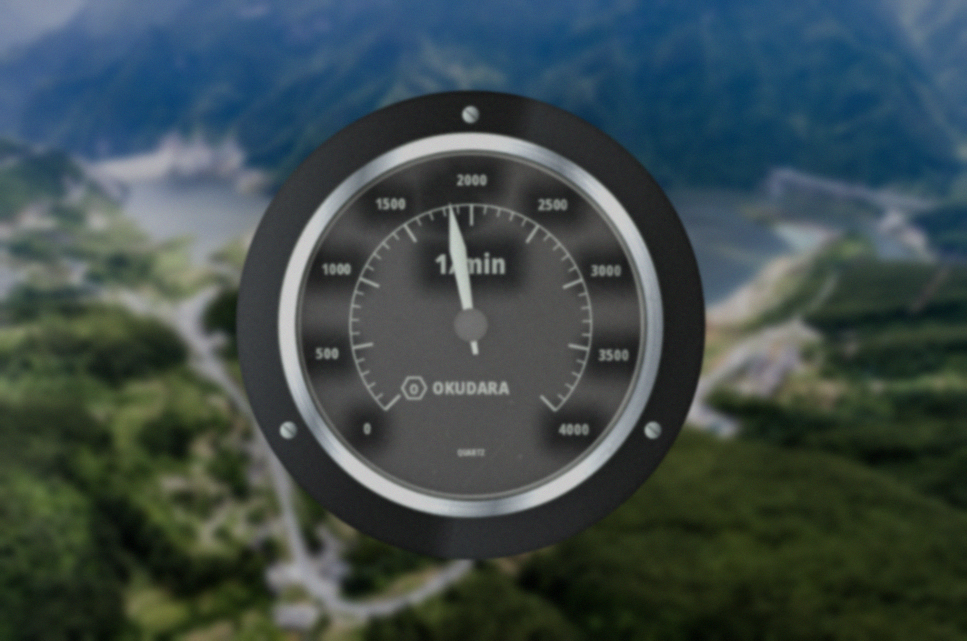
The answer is 1850 rpm
